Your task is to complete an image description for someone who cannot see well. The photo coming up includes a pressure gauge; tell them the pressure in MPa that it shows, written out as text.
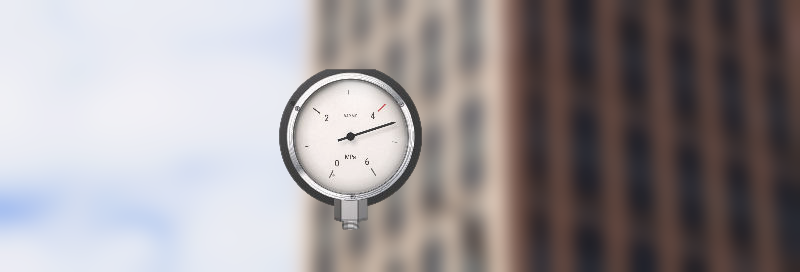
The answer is 4.5 MPa
